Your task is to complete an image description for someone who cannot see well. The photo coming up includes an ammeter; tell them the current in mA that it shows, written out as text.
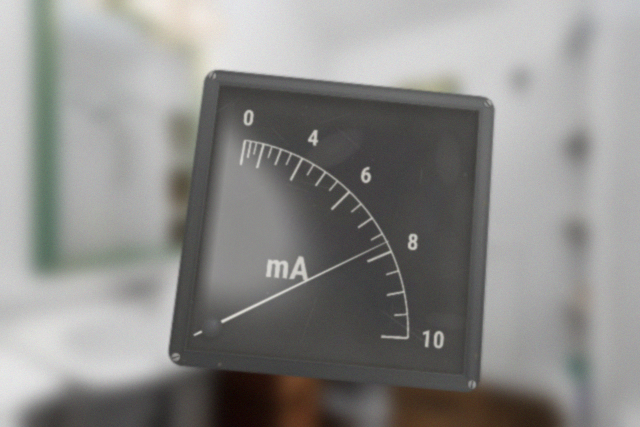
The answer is 7.75 mA
